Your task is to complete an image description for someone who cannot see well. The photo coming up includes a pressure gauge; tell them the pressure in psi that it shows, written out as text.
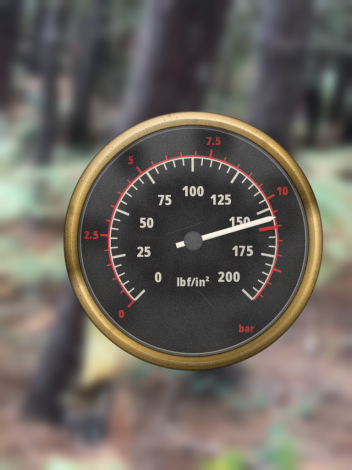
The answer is 155 psi
